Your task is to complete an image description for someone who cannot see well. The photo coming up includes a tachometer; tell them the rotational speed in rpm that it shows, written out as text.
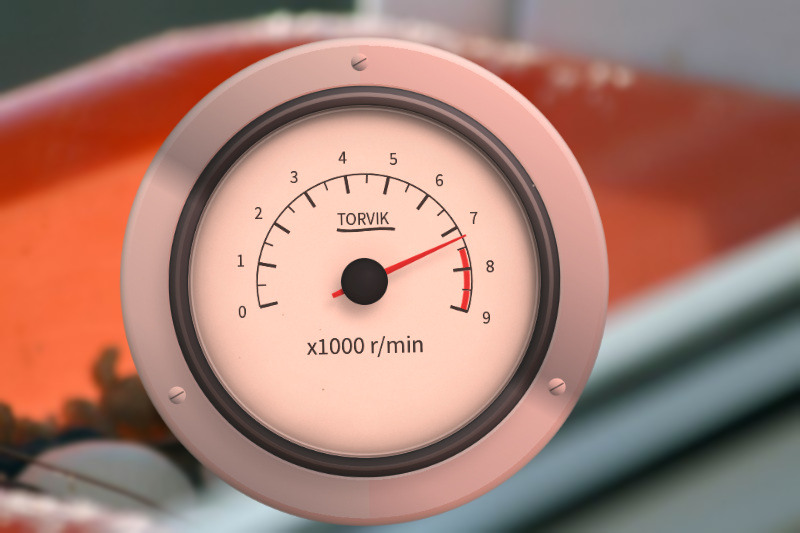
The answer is 7250 rpm
